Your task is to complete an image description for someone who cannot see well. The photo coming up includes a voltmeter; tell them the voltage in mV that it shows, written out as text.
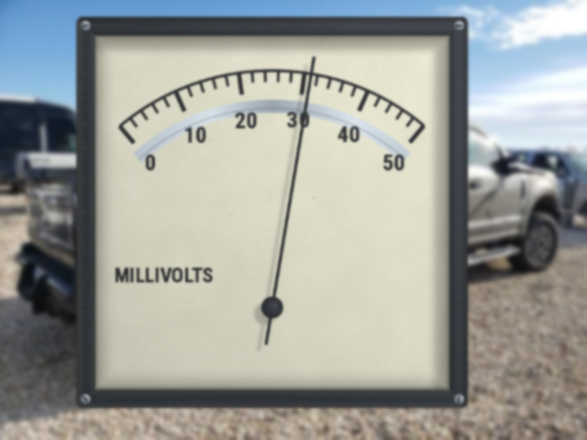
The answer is 31 mV
